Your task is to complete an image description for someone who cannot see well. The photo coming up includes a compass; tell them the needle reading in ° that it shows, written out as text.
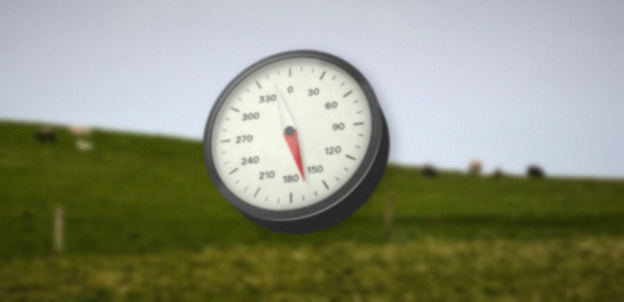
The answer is 165 °
